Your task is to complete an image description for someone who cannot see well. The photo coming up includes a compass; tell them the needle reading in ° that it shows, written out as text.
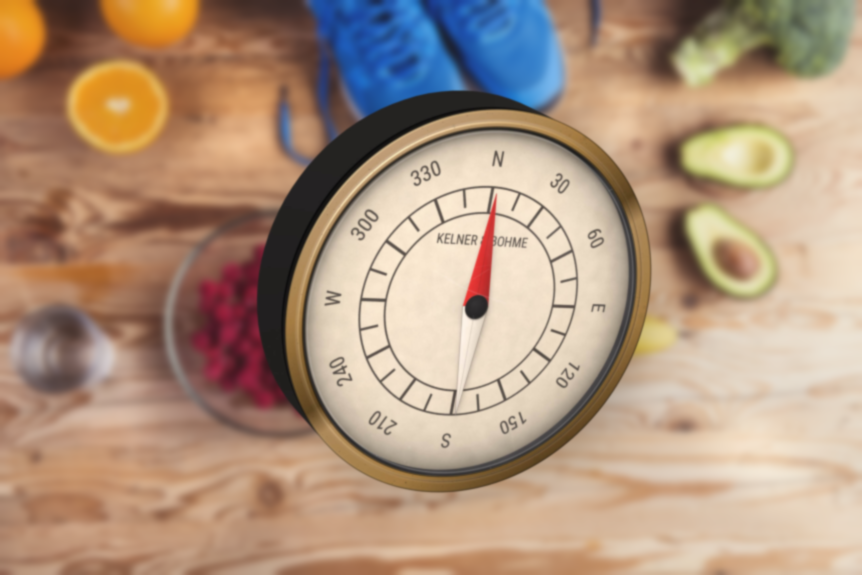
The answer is 0 °
